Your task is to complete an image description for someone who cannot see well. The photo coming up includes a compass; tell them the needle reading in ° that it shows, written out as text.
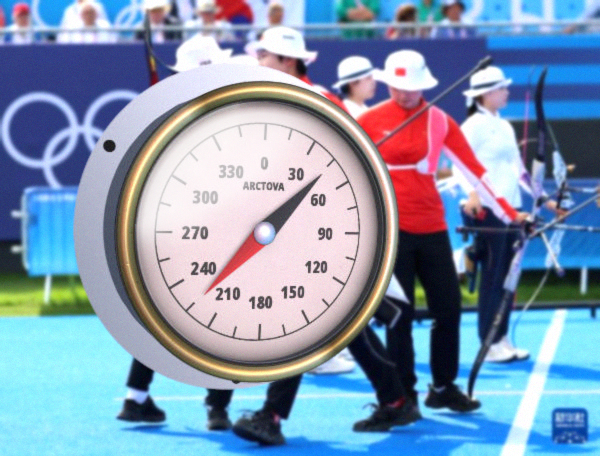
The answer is 225 °
